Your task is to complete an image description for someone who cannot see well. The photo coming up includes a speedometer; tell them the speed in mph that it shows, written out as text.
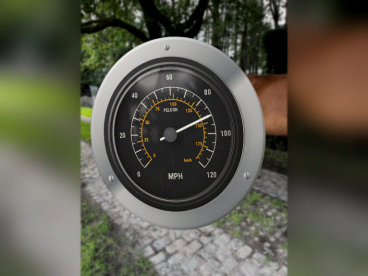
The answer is 90 mph
